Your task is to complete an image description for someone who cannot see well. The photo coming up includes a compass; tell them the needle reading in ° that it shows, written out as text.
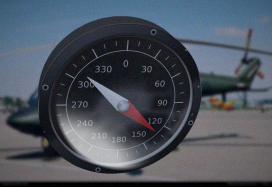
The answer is 130 °
